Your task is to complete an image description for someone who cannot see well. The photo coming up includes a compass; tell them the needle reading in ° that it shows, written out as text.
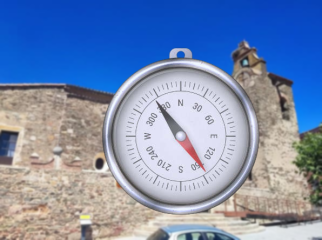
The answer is 145 °
